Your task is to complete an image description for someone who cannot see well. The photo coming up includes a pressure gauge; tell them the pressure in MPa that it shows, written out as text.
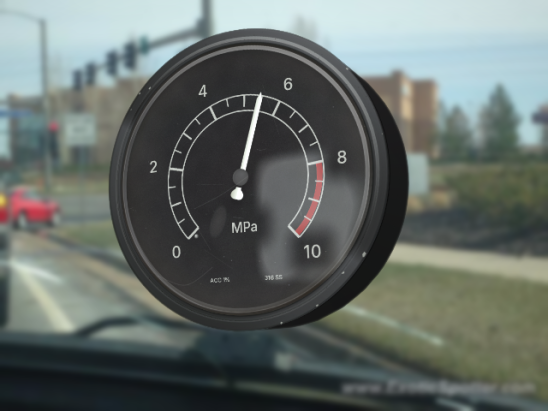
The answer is 5.5 MPa
